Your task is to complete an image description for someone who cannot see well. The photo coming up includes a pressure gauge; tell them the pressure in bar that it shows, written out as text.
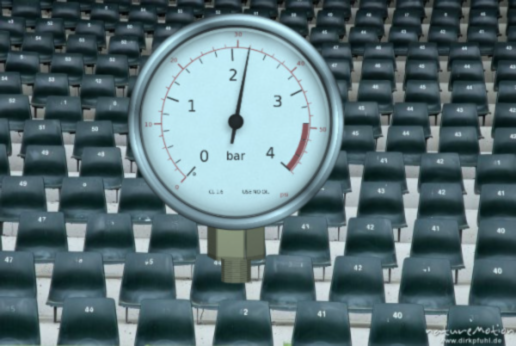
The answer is 2.2 bar
